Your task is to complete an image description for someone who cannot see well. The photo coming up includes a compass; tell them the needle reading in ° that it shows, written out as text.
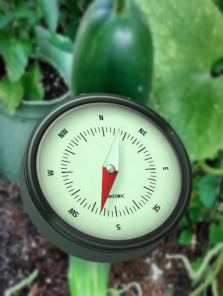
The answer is 200 °
